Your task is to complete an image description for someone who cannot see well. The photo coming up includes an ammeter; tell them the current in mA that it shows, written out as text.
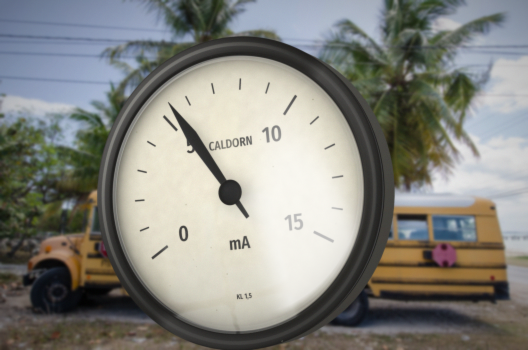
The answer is 5.5 mA
